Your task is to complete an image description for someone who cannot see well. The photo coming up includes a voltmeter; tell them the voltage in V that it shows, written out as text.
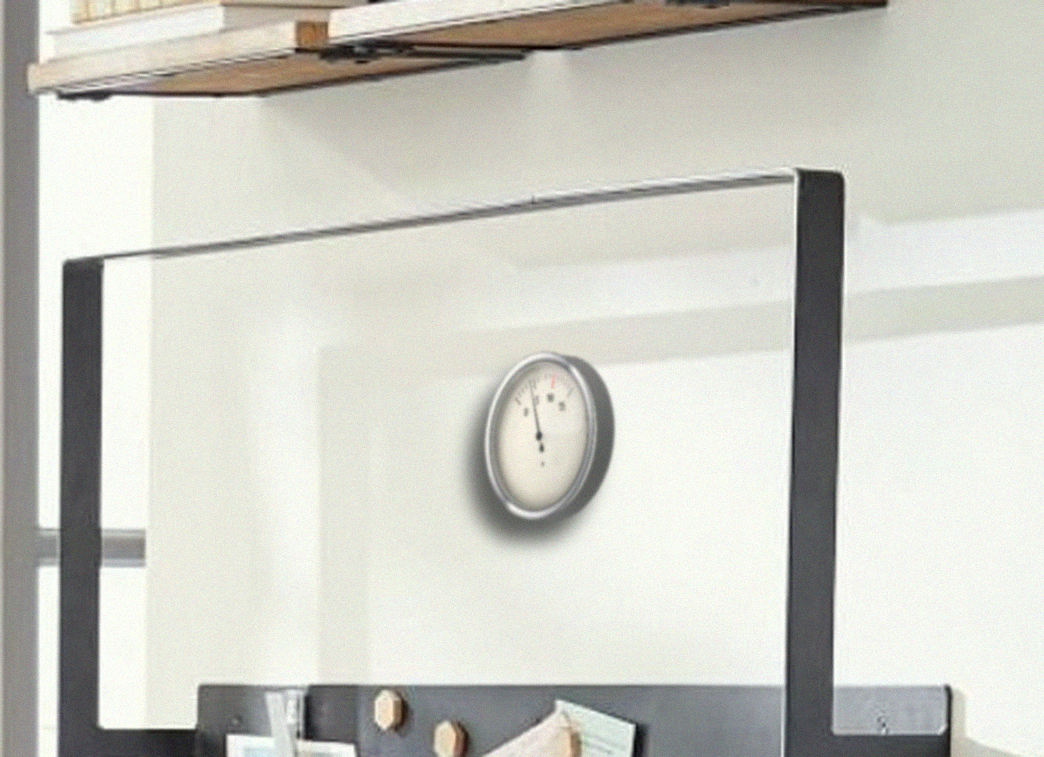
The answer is 5 V
